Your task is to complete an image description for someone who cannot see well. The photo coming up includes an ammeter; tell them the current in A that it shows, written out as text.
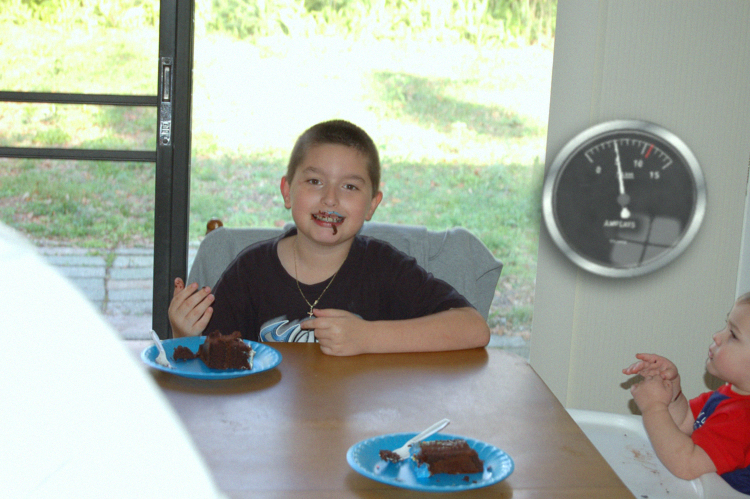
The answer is 5 A
